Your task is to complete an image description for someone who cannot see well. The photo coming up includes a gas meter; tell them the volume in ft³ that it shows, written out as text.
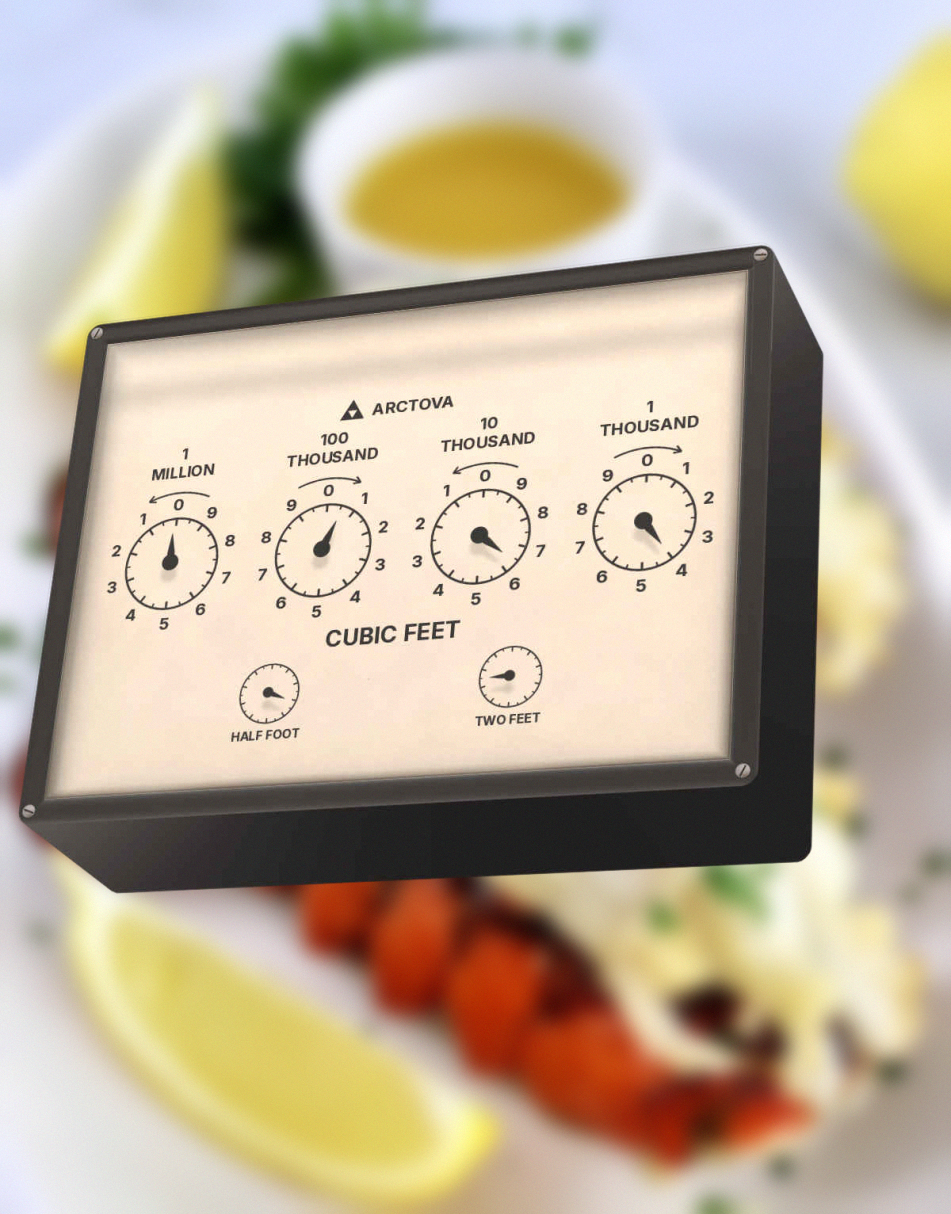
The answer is 6400 ft³
